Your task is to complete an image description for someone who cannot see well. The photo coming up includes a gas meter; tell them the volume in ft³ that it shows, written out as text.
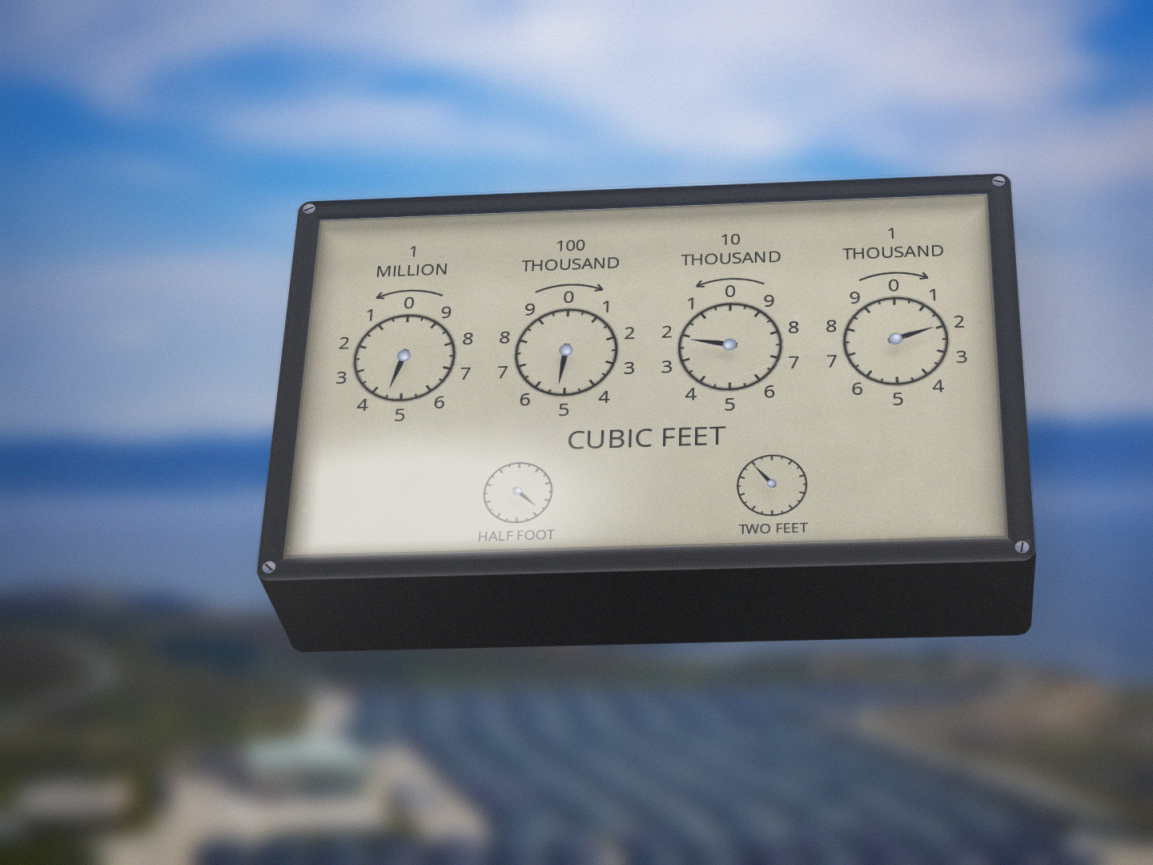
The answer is 452200 ft³
